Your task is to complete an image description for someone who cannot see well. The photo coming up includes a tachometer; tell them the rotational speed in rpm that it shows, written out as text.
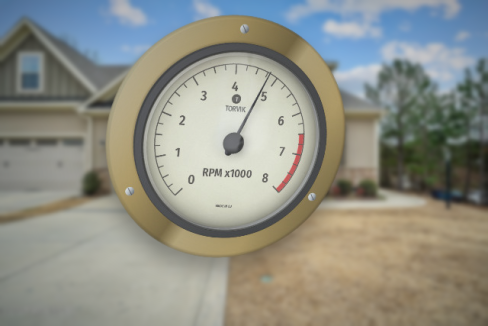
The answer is 4750 rpm
